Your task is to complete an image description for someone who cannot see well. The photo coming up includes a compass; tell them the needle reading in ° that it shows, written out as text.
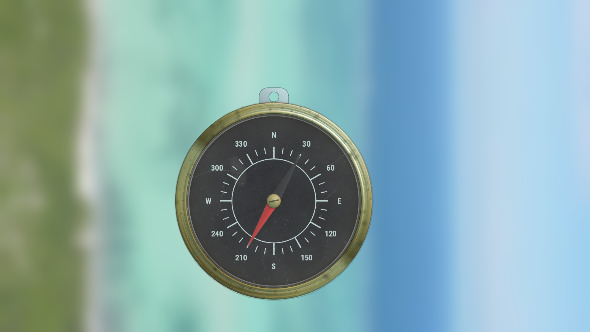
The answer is 210 °
